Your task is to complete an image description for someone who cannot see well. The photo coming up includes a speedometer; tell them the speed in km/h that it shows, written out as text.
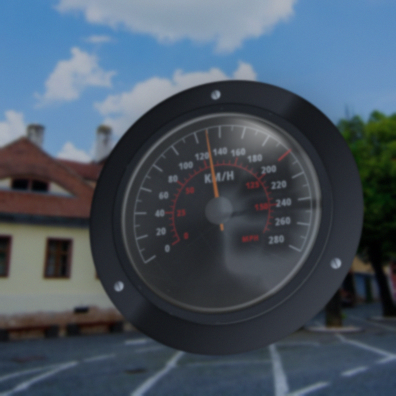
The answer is 130 km/h
